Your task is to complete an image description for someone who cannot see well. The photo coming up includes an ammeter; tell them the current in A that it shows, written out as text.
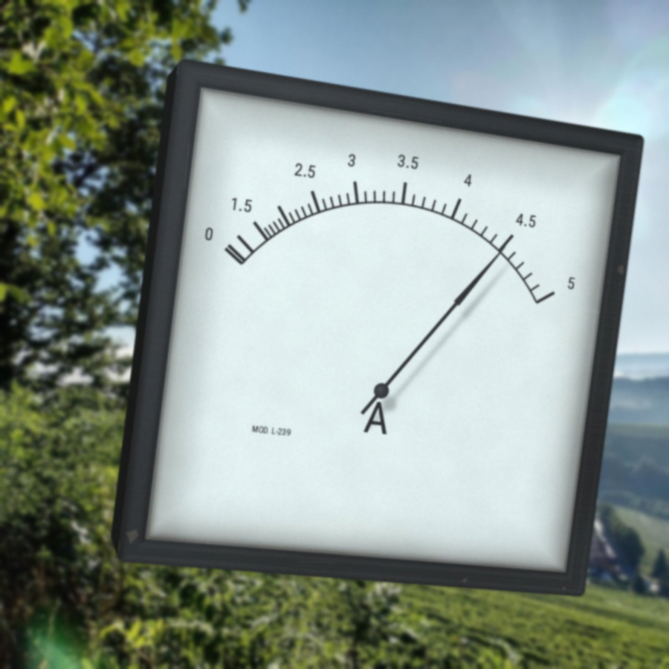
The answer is 4.5 A
